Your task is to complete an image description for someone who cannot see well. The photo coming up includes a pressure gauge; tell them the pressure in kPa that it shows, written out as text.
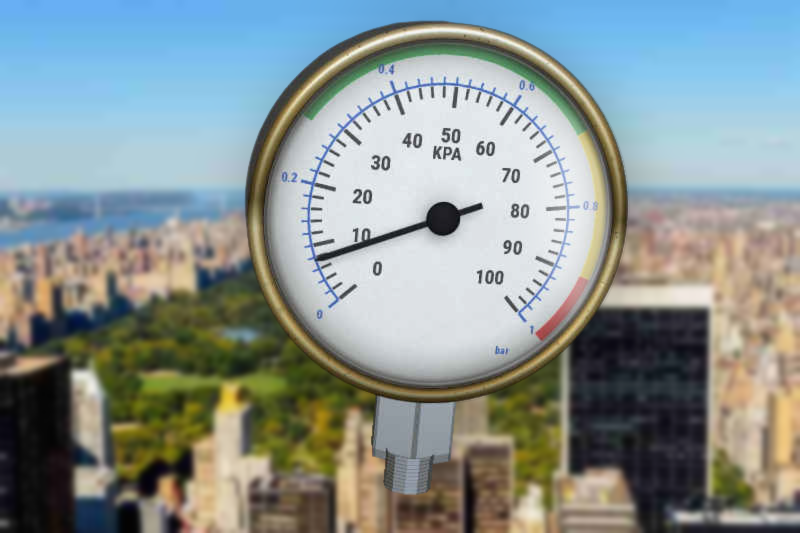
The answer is 8 kPa
